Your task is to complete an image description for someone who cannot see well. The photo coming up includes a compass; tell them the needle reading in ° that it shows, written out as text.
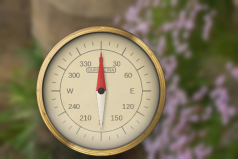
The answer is 0 °
